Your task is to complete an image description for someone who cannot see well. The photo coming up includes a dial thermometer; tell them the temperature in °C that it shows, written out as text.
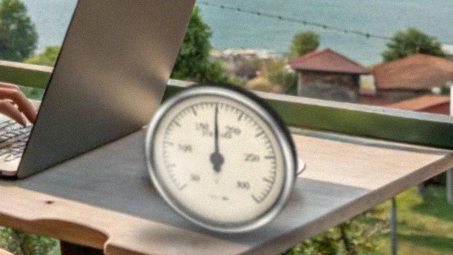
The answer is 175 °C
